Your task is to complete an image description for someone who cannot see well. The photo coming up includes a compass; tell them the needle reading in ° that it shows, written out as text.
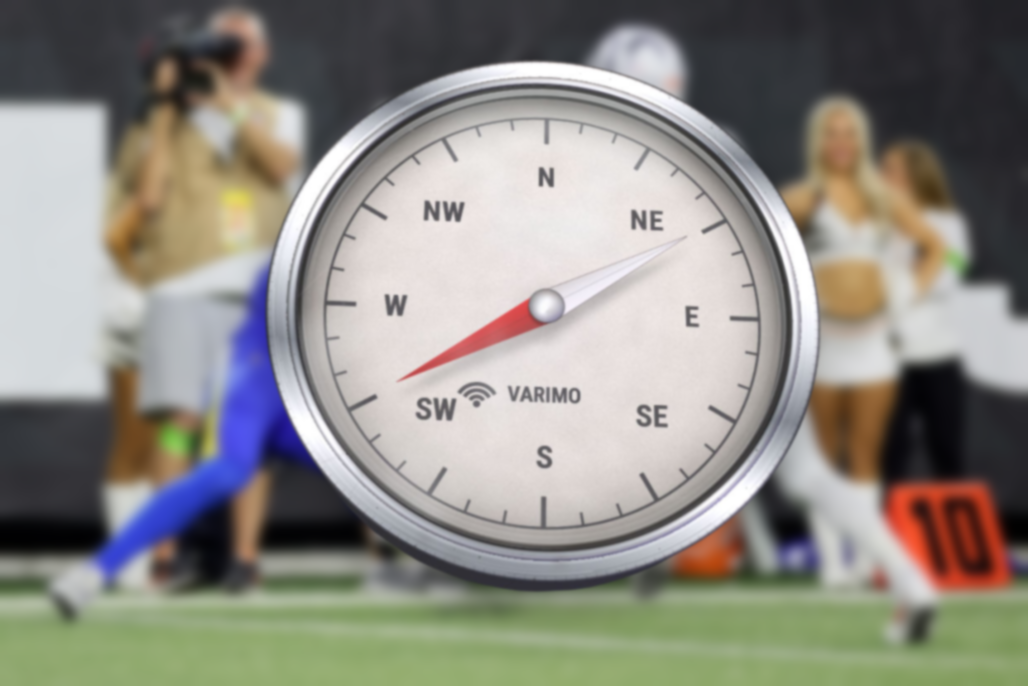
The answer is 240 °
